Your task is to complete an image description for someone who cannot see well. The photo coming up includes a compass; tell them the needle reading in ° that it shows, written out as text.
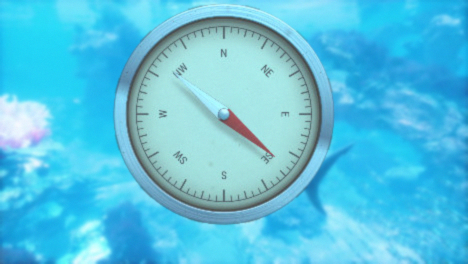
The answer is 130 °
